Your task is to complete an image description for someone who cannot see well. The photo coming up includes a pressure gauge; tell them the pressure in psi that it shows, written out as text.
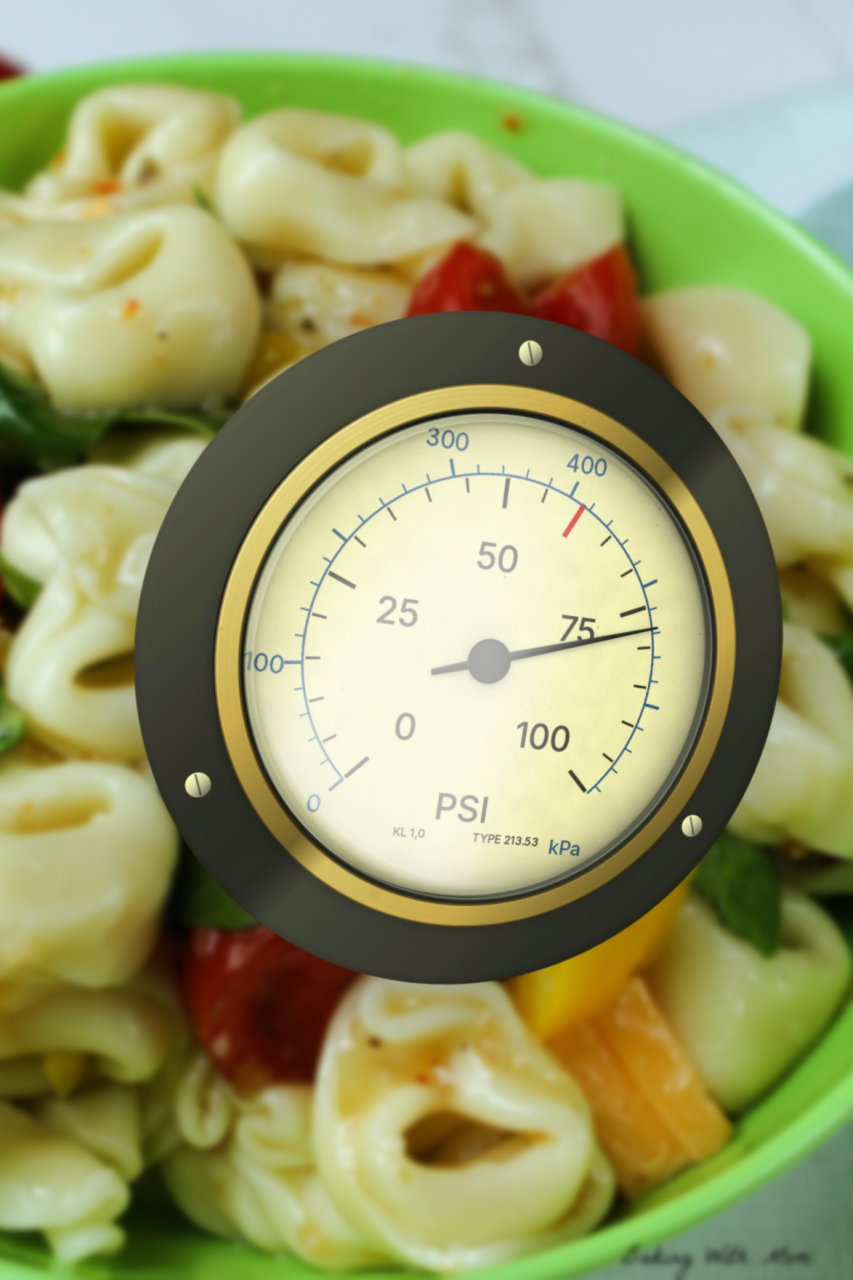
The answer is 77.5 psi
